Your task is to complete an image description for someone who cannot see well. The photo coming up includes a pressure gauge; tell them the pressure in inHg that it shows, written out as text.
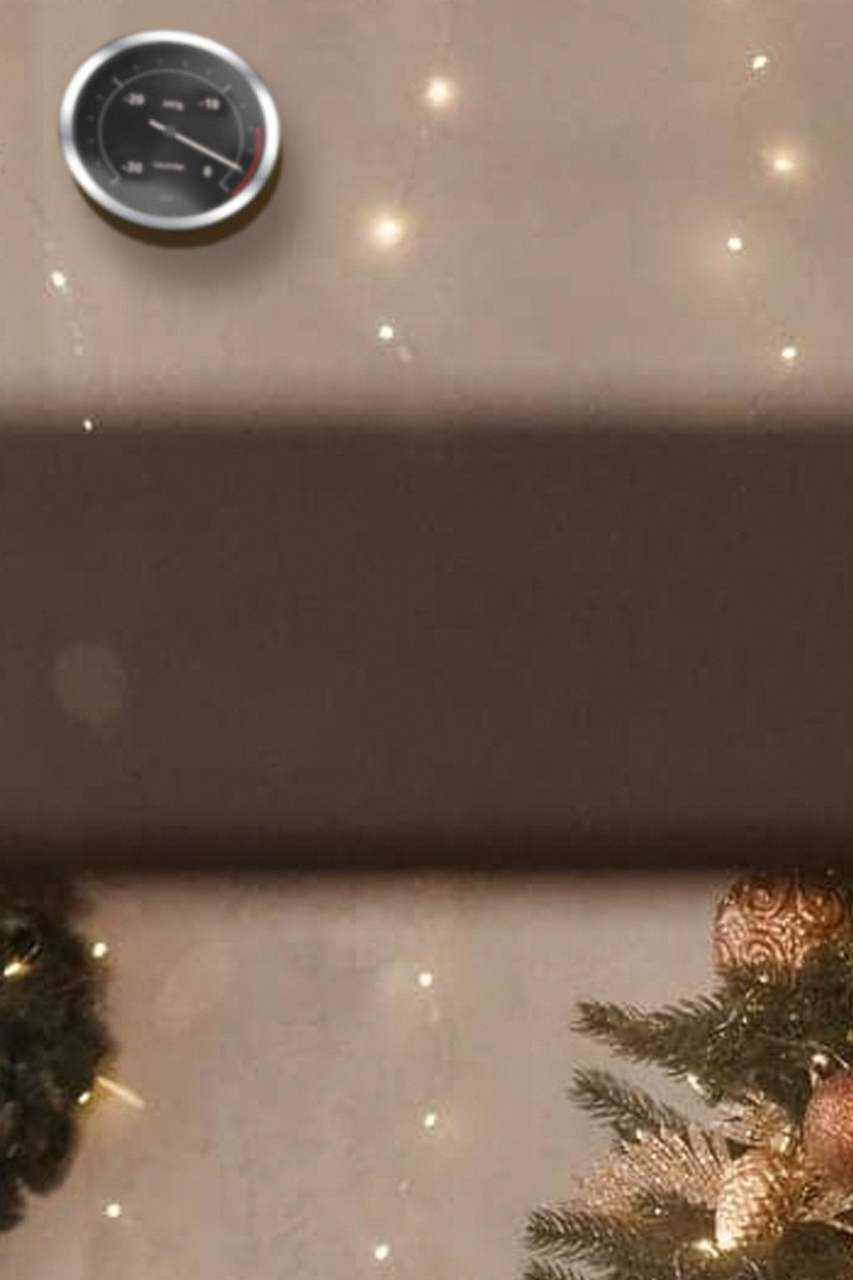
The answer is -2 inHg
